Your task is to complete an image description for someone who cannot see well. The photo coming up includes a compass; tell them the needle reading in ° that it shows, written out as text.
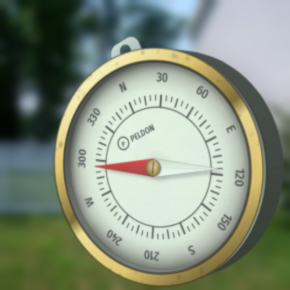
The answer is 295 °
